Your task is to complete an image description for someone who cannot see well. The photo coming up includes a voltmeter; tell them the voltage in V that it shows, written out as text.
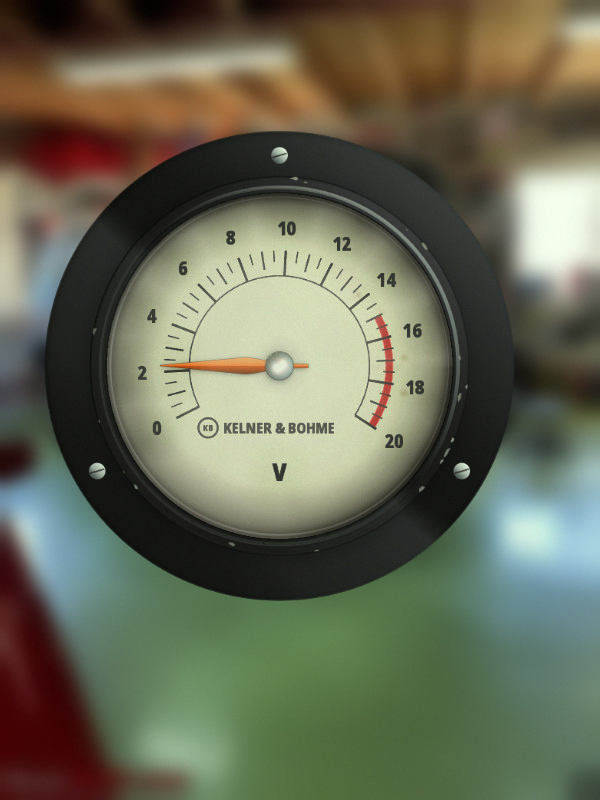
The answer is 2.25 V
